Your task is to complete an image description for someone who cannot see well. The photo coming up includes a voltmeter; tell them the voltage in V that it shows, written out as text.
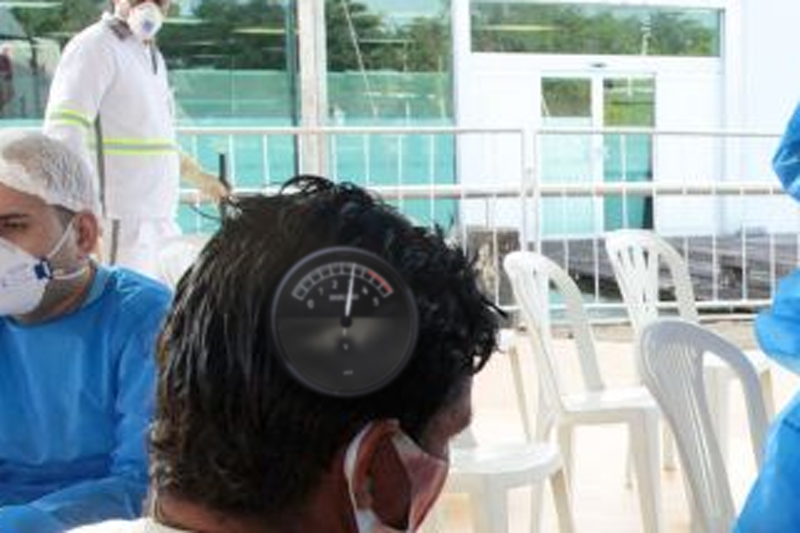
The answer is 3 V
